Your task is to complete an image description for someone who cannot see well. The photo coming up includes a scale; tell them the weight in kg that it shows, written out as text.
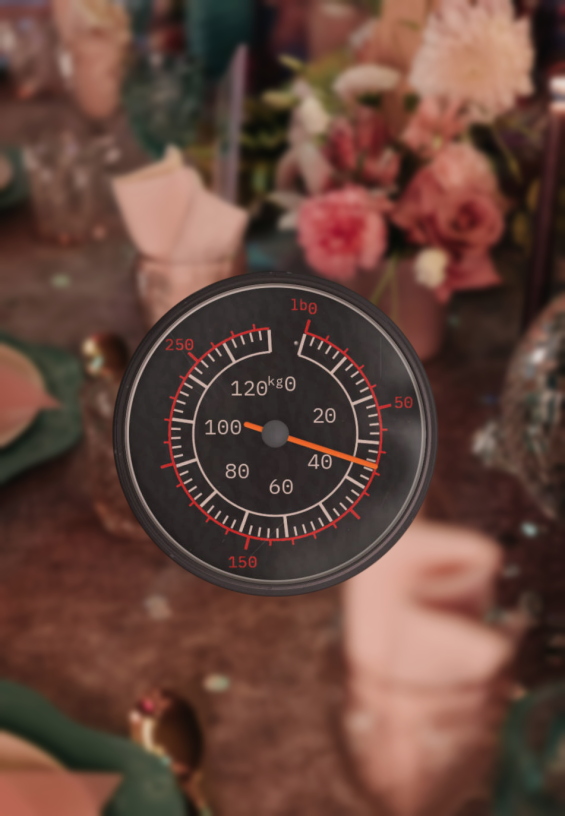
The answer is 35 kg
